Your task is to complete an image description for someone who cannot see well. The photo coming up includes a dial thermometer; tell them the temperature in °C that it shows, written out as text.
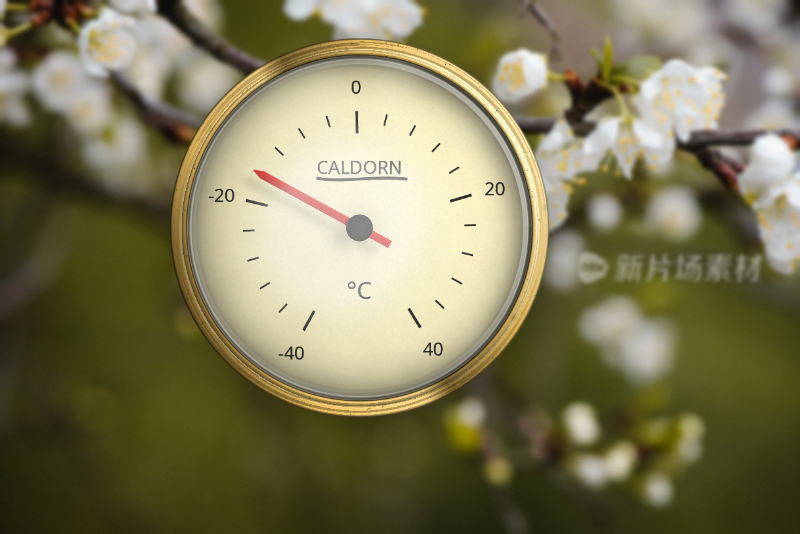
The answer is -16 °C
